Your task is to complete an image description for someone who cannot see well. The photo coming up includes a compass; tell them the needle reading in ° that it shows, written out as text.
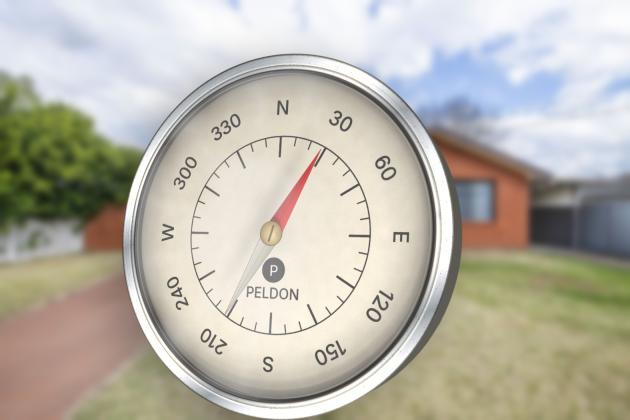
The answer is 30 °
